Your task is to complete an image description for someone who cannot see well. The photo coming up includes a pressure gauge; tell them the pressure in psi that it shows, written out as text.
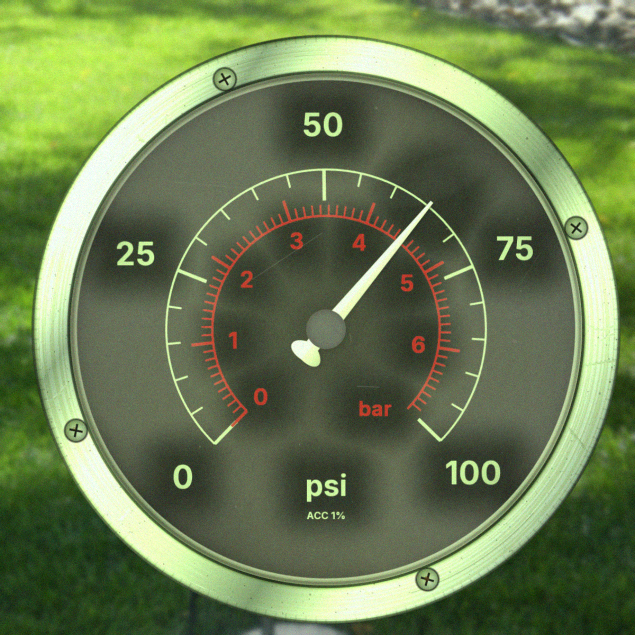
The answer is 65 psi
